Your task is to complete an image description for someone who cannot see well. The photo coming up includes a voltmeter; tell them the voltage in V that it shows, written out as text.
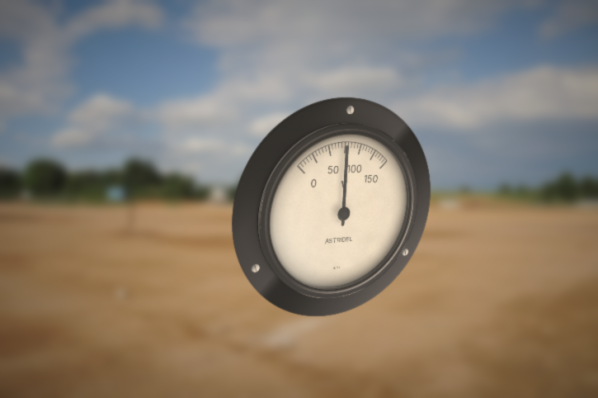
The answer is 75 V
